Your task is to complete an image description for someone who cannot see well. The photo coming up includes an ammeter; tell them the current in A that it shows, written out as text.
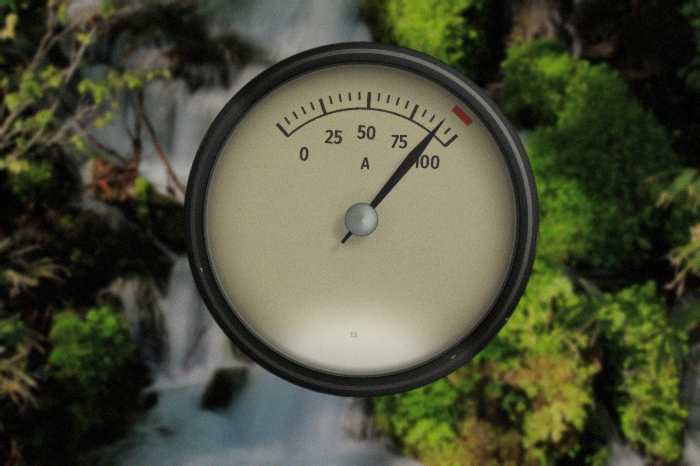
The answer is 90 A
